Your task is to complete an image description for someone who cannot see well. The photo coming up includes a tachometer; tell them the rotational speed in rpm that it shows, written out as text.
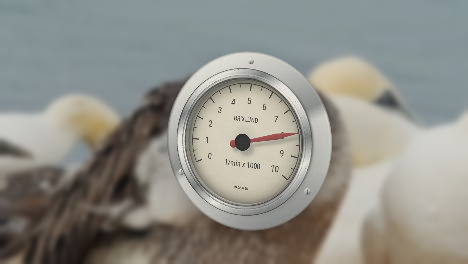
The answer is 8000 rpm
